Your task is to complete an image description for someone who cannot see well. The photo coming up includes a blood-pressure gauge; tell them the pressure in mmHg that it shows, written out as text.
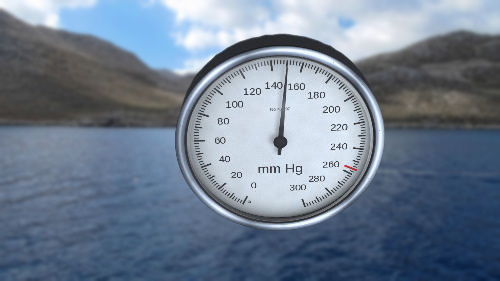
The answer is 150 mmHg
